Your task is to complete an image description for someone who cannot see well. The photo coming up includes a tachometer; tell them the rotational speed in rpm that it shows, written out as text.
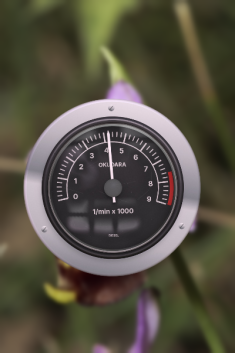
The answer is 4200 rpm
